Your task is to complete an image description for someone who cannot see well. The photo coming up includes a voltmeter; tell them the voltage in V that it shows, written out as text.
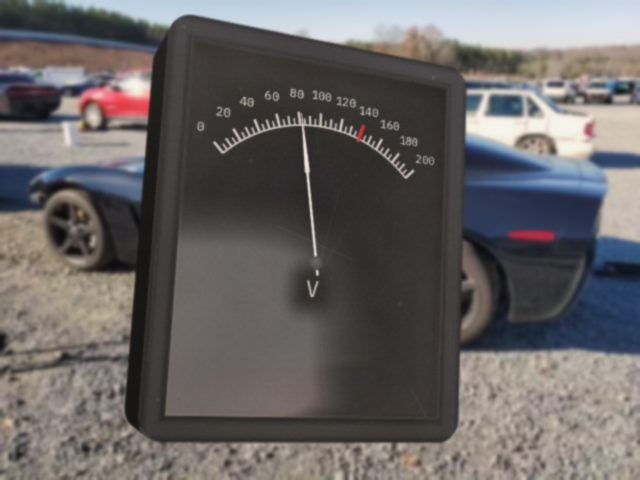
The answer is 80 V
